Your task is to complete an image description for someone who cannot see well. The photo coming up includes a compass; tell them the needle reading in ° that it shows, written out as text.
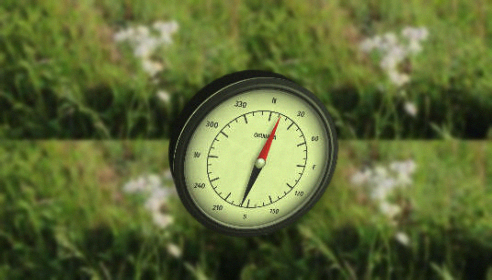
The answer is 10 °
